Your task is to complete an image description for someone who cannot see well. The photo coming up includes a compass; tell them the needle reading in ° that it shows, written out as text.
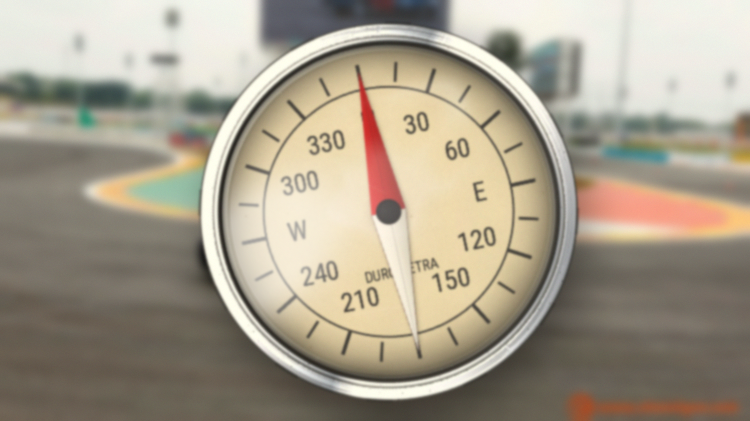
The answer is 0 °
